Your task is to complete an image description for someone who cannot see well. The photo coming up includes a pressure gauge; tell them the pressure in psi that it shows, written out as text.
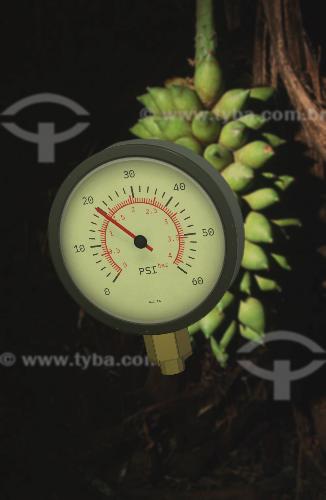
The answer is 20 psi
